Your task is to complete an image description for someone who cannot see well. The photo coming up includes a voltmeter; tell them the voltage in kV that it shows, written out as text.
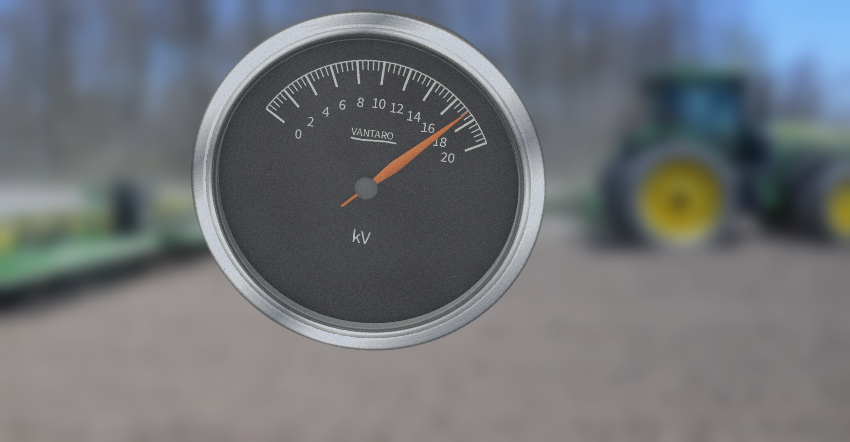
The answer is 17.2 kV
